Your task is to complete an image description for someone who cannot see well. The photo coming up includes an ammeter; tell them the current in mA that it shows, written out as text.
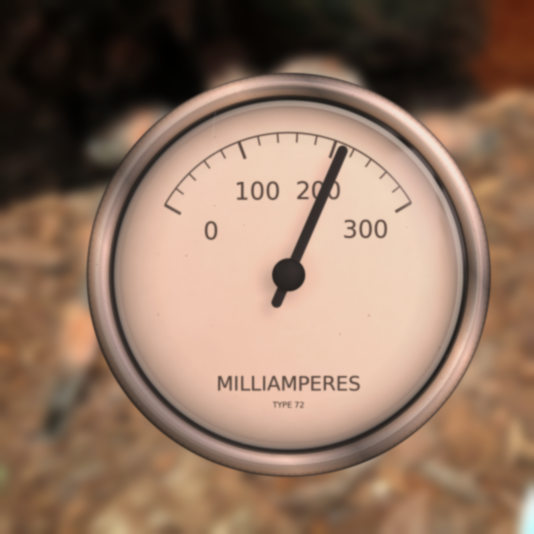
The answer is 210 mA
